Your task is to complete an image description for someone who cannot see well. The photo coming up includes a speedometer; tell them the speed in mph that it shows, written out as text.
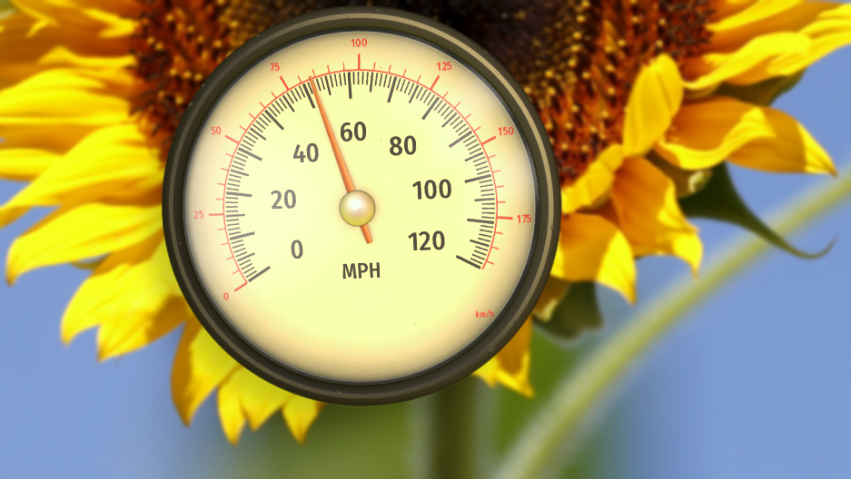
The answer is 52 mph
